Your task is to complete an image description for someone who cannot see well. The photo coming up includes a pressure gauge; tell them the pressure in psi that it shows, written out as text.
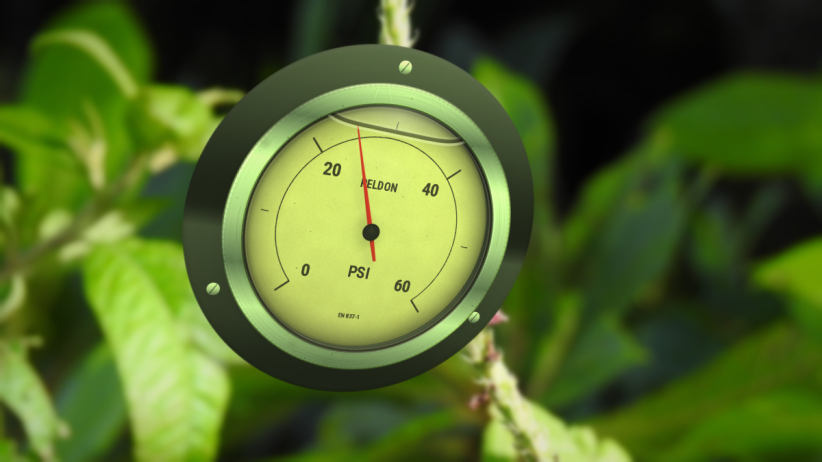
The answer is 25 psi
